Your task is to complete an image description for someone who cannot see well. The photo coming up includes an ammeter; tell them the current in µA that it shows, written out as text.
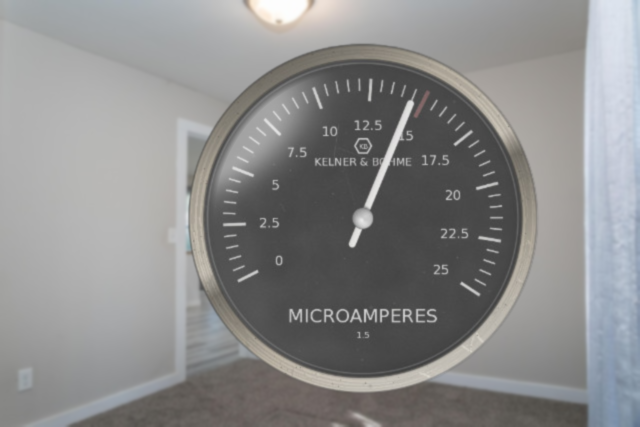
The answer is 14.5 µA
